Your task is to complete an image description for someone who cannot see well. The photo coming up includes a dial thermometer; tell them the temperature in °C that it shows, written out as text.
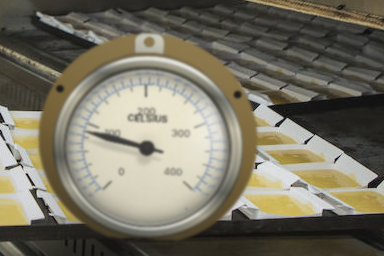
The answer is 90 °C
